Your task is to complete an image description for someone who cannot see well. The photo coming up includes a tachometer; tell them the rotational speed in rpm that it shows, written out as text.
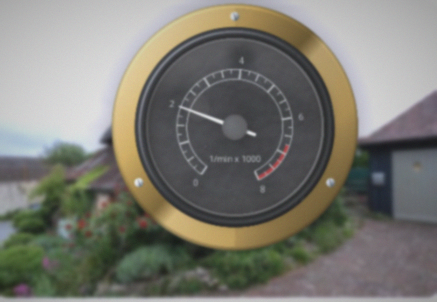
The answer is 2000 rpm
